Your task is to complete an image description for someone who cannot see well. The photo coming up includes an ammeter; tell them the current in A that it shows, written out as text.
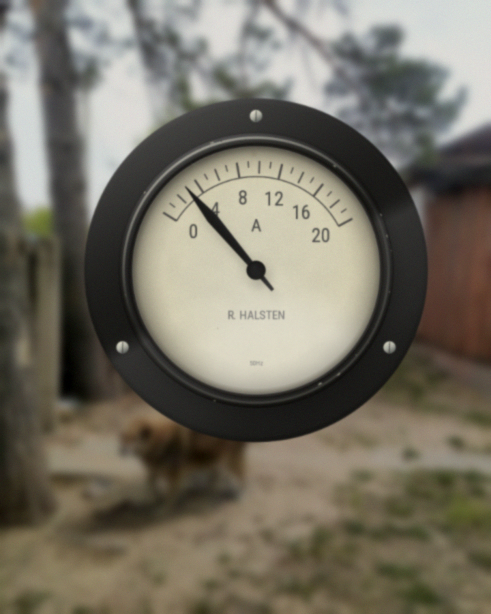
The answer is 3 A
